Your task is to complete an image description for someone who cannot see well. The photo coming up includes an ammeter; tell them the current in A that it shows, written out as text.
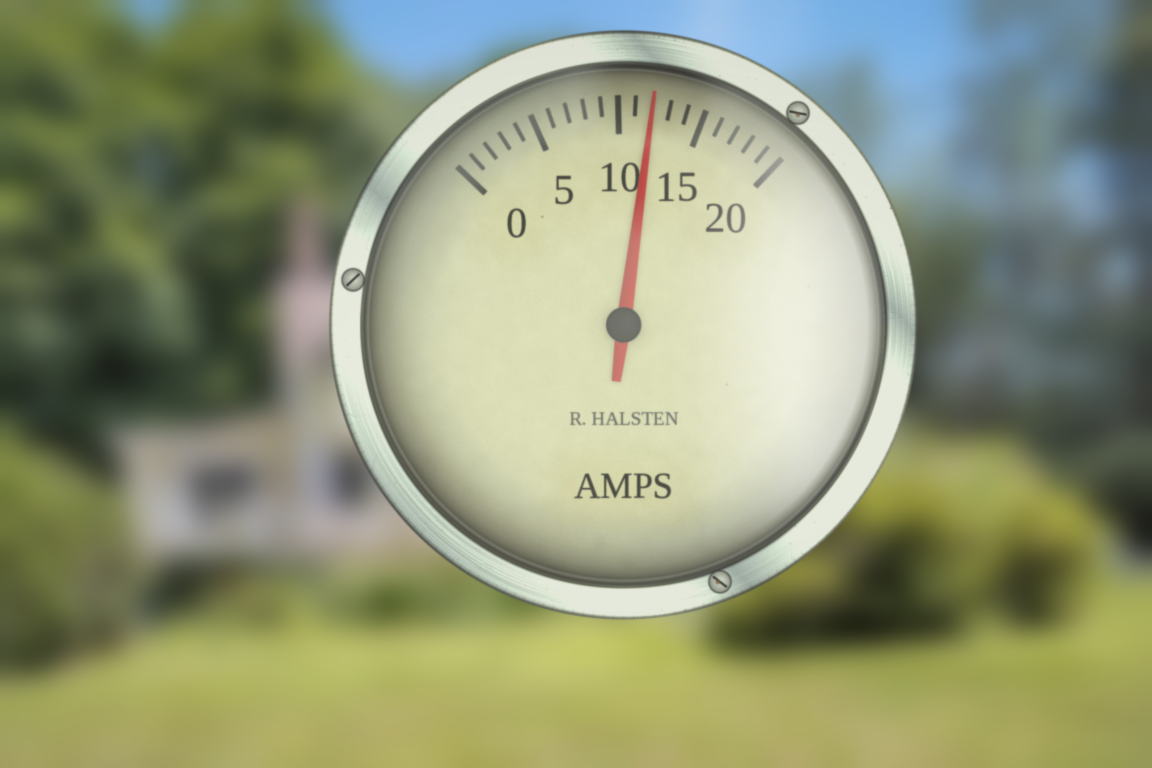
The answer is 12 A
